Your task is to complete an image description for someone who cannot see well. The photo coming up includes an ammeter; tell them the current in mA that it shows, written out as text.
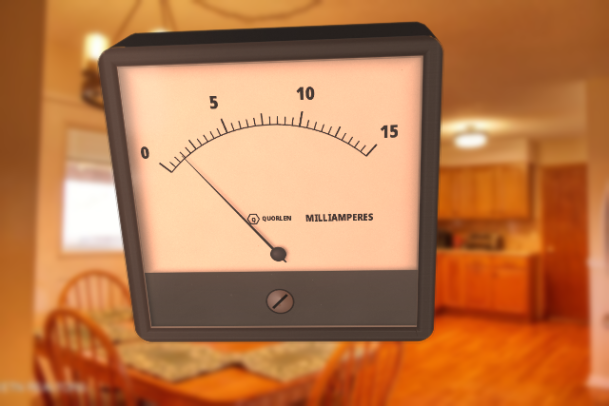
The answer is 1.5 mA
